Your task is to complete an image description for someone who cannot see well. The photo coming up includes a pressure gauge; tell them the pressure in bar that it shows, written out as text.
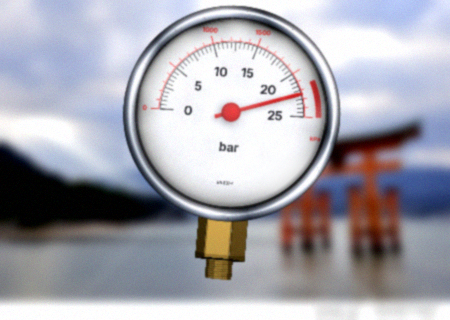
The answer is 22.5 bar
